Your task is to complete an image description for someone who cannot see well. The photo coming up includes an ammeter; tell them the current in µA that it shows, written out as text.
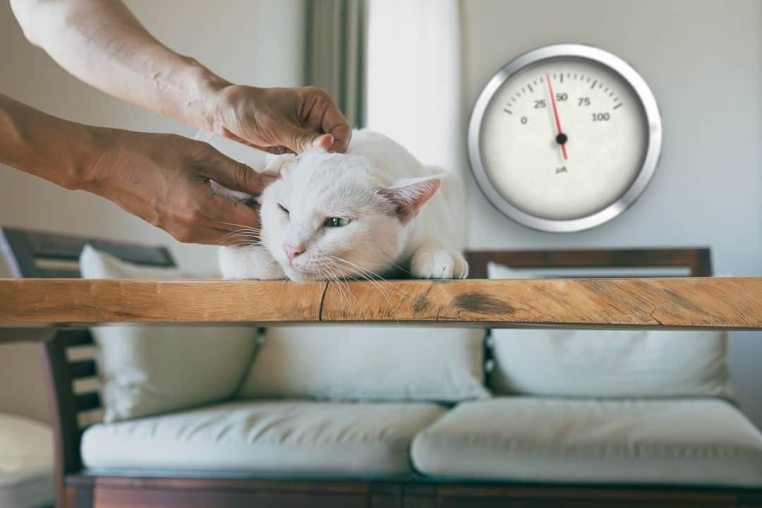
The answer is 40 µA
